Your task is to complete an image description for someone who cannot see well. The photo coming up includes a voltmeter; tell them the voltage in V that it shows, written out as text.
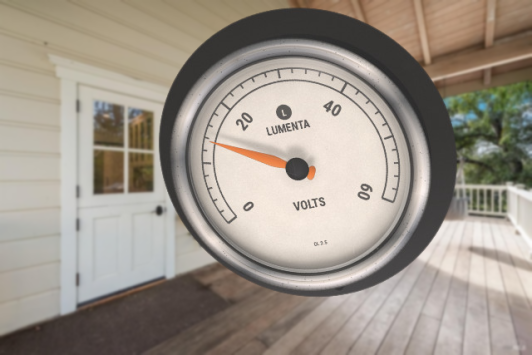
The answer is 14 V
